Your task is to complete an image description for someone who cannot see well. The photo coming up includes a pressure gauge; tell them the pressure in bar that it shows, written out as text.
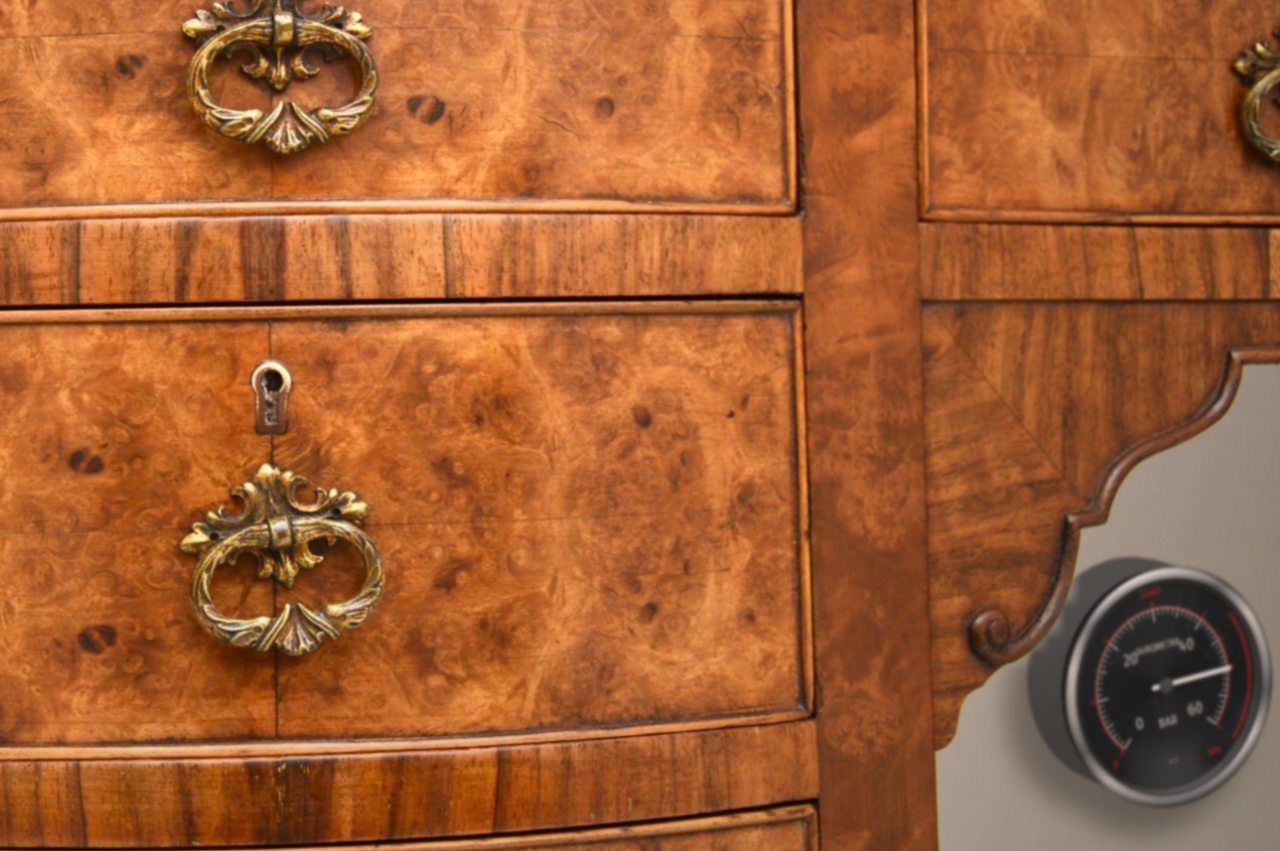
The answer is 50 bar
